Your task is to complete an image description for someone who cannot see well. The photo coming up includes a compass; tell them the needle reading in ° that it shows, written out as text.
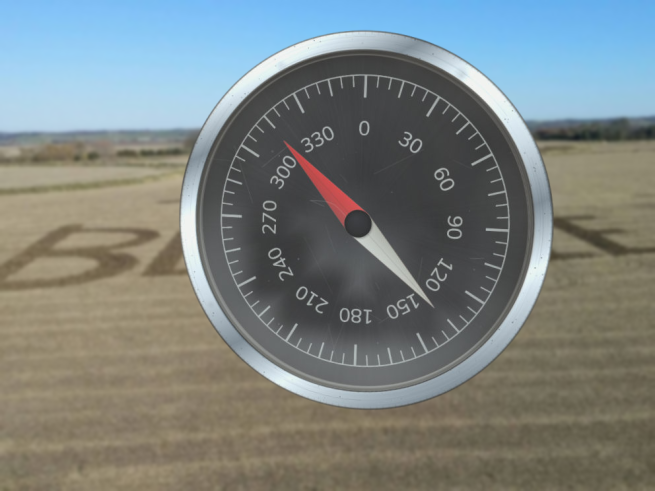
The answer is 315 °
